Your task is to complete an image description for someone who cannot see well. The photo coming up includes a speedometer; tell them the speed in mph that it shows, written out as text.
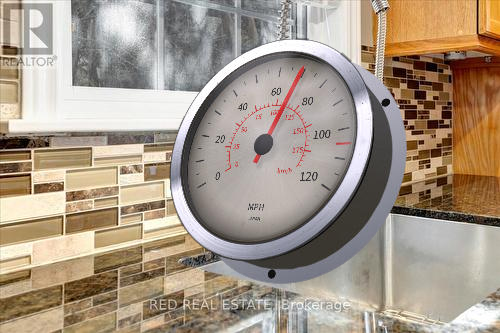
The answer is 70 mph
